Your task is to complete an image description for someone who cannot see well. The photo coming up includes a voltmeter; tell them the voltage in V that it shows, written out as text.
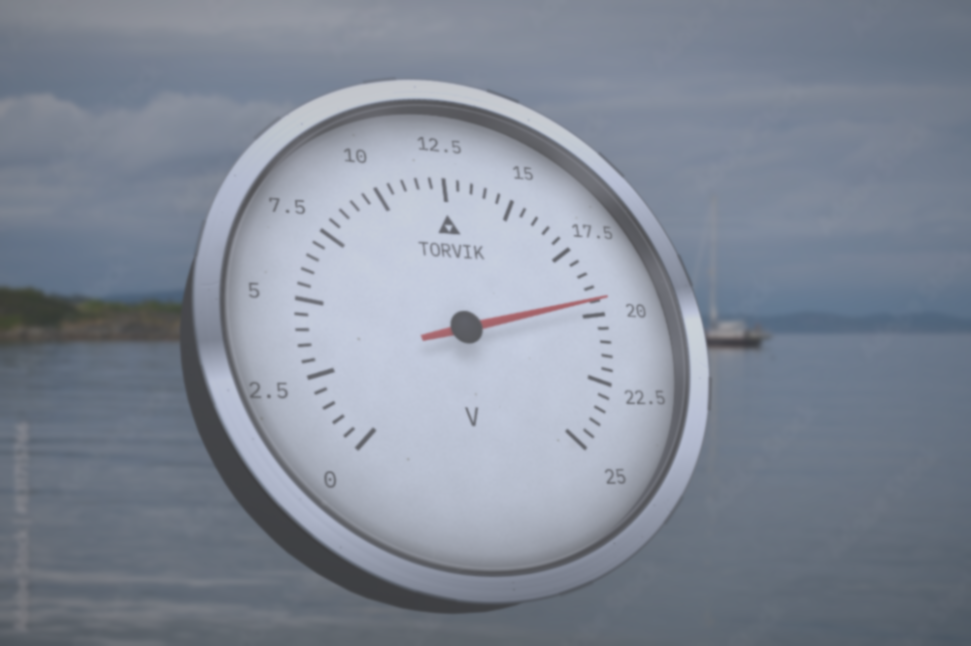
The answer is 19.5 V
